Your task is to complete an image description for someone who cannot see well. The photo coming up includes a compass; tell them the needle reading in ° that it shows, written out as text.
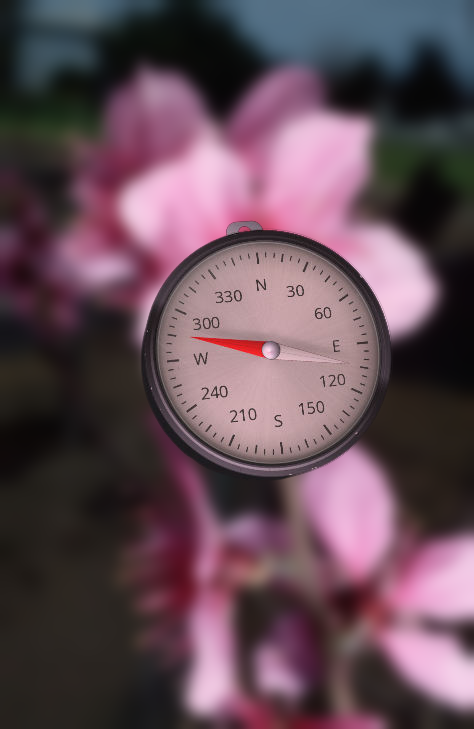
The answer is 285 °
